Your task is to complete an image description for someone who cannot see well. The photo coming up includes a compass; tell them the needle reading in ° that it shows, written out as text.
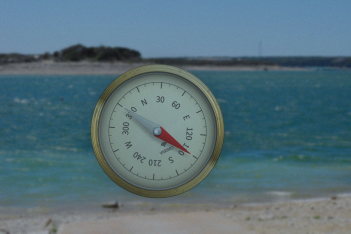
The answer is 150 °
